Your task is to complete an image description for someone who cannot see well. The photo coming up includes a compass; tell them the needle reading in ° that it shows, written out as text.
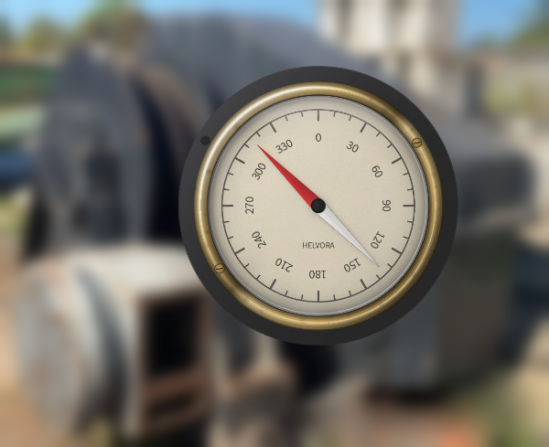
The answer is 315 °
